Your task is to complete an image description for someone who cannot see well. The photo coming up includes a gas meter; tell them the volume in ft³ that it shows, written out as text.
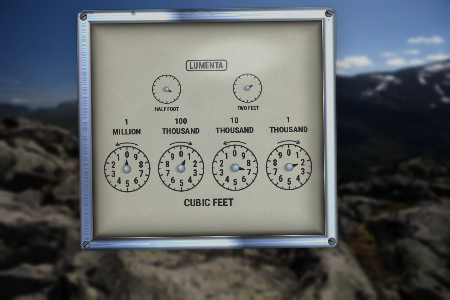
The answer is 7200 ft³
